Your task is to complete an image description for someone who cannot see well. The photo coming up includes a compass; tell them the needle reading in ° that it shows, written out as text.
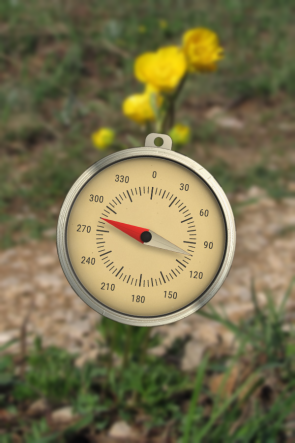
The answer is 285 °
